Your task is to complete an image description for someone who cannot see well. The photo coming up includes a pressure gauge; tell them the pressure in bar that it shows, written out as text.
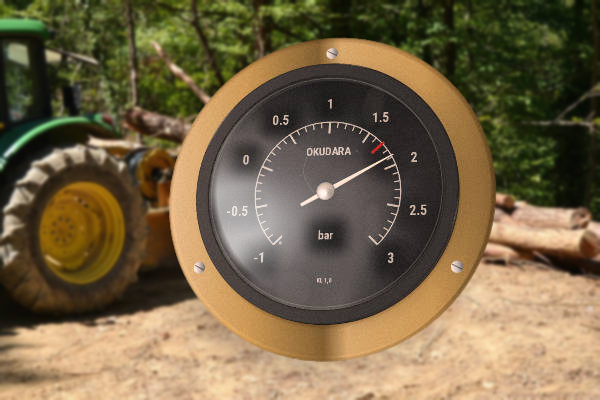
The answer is 1.9 bar
